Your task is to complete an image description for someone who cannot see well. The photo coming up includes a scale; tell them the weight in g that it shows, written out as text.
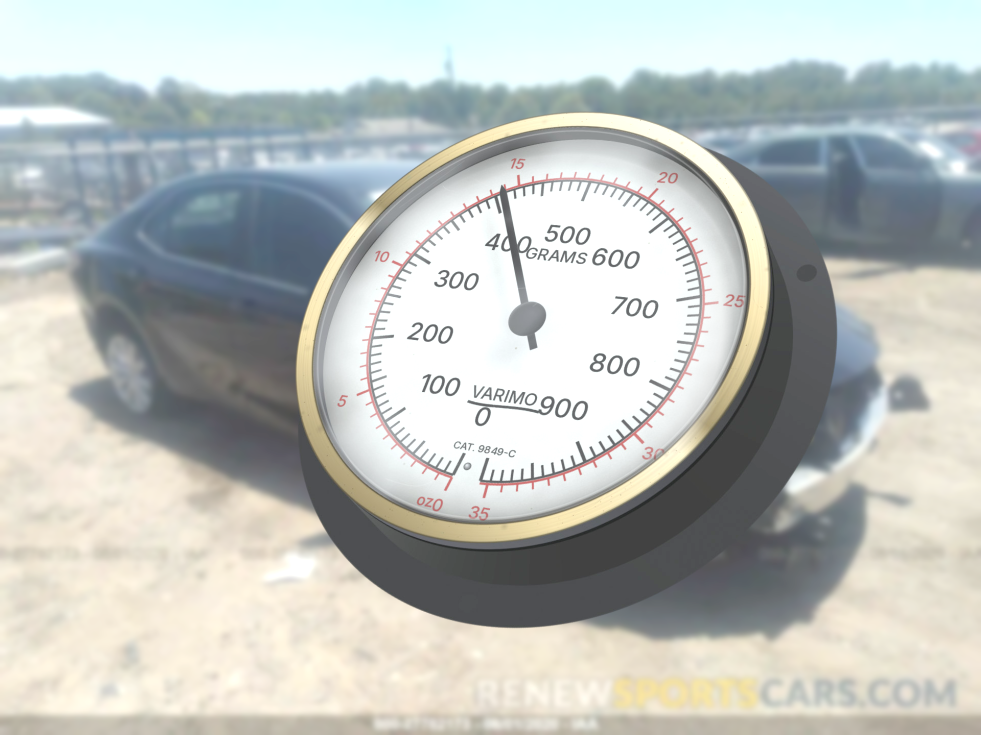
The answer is 410 g
